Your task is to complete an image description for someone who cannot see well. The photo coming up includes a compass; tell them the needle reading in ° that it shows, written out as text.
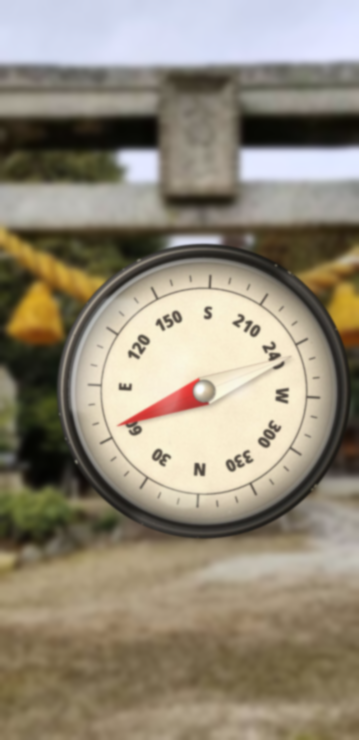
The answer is 65 °
